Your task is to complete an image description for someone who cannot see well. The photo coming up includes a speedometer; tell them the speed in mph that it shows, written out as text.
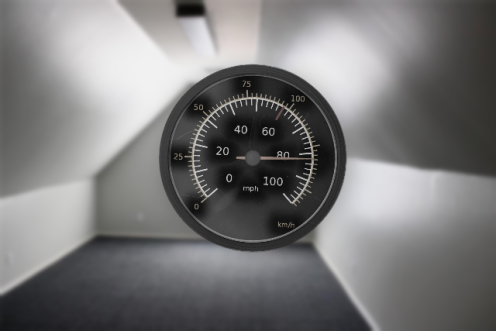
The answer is 82 mph
